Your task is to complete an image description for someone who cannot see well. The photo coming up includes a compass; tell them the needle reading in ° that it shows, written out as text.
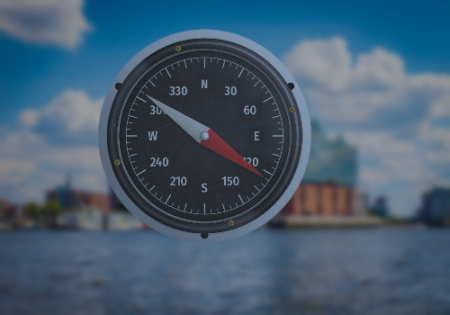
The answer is 125 °
